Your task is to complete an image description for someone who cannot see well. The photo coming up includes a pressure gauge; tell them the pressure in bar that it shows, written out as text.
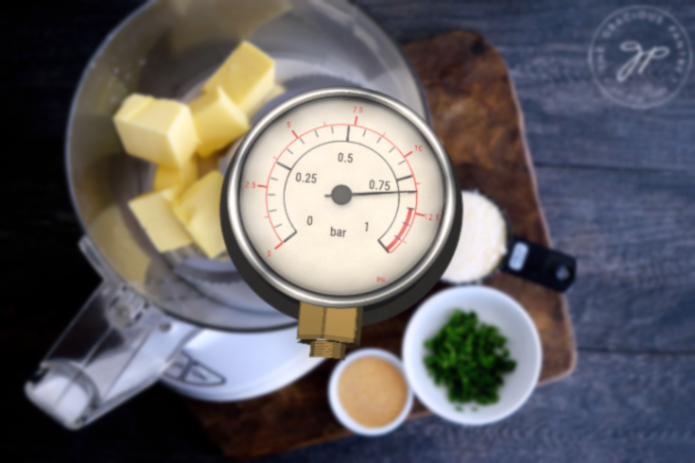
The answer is 0.8 bar
